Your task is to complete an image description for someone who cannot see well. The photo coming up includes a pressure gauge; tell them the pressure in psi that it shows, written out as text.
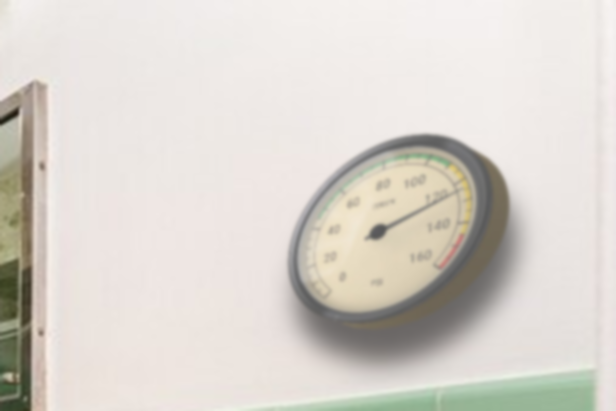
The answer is 125 psi
